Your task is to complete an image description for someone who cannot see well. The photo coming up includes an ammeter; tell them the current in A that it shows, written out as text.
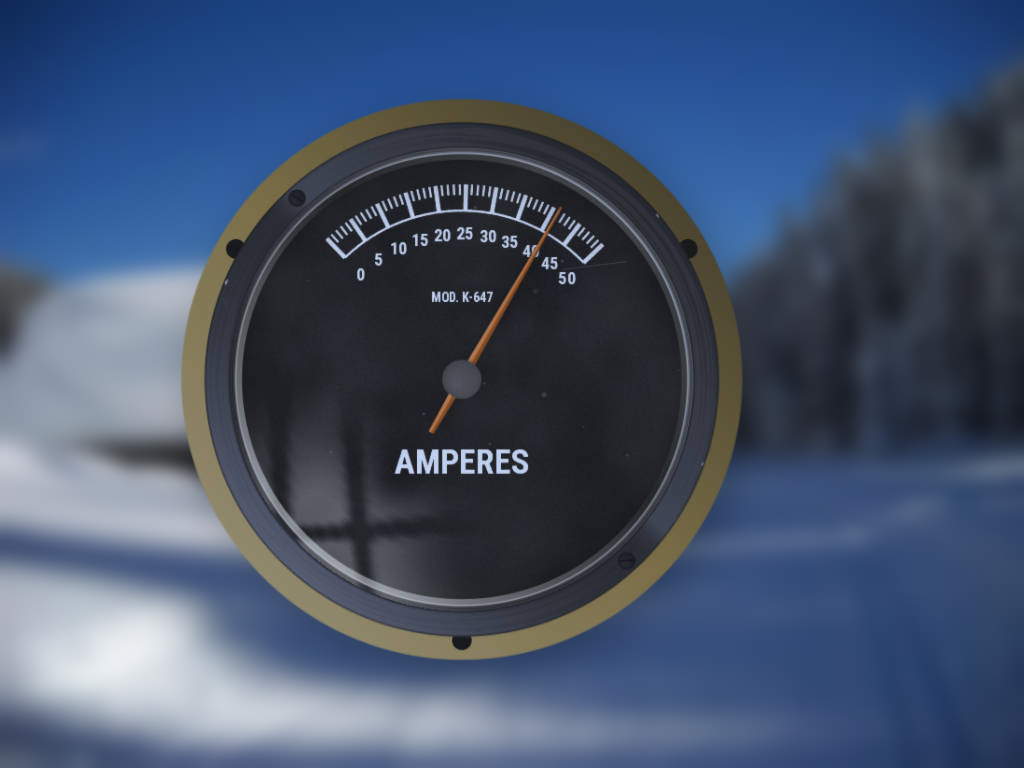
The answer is 41 A
